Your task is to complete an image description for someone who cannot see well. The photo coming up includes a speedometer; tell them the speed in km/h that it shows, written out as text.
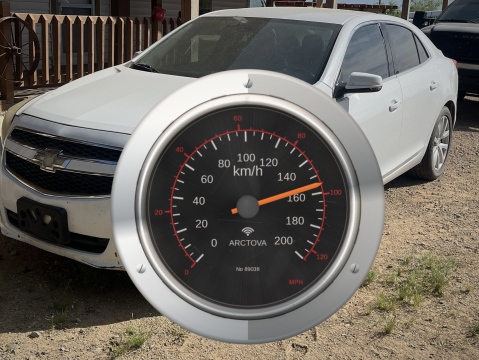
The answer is 155 km/h
